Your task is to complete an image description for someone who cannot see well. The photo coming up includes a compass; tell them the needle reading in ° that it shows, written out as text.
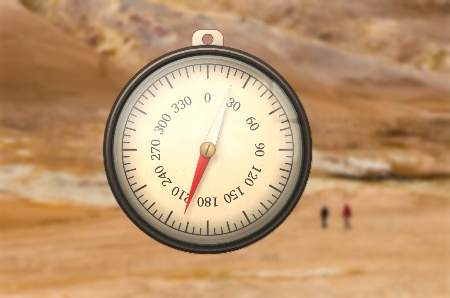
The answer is 200 °
